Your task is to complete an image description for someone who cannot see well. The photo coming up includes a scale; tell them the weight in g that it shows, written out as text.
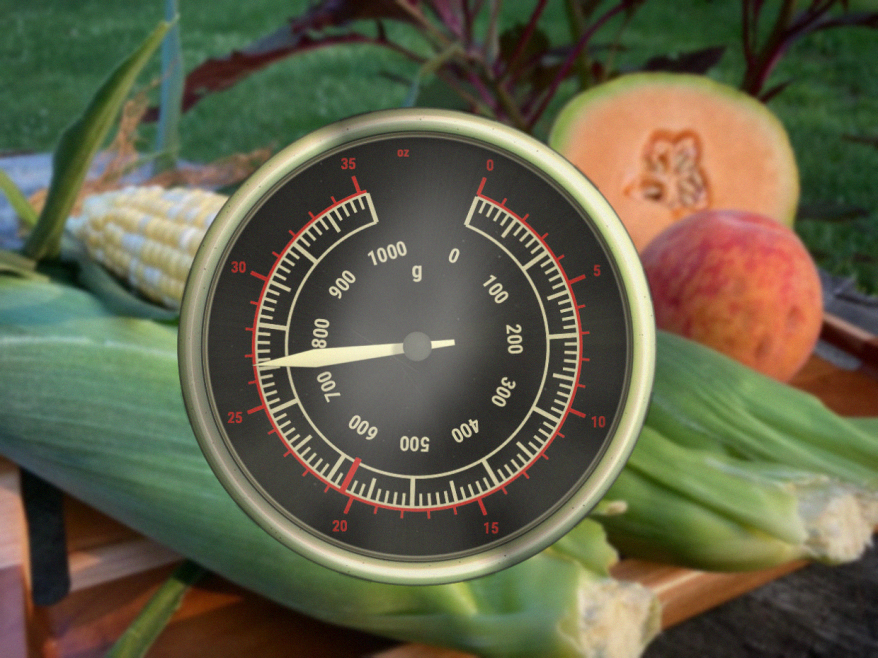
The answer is 755 g
